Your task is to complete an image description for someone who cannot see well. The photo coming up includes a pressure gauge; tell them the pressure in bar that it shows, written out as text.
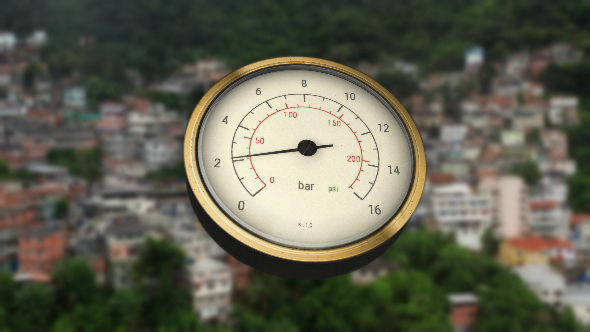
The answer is 2 bar
